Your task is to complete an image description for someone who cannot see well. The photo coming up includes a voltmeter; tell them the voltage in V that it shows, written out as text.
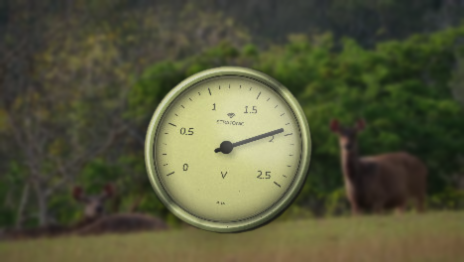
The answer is 1.95 V
